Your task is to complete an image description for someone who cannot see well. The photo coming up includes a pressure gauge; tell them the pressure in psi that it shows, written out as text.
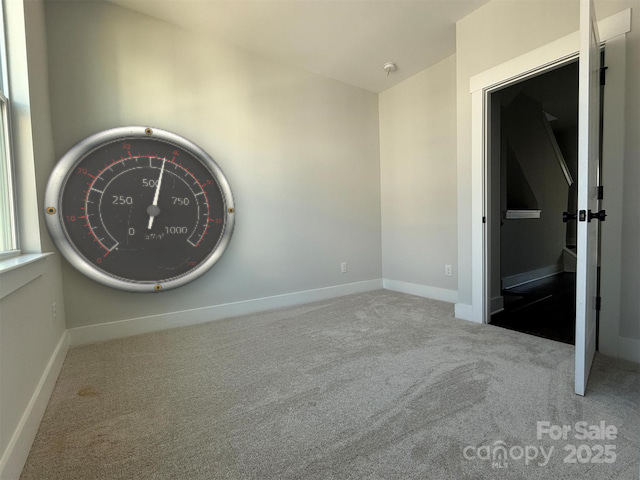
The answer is 550 psi
